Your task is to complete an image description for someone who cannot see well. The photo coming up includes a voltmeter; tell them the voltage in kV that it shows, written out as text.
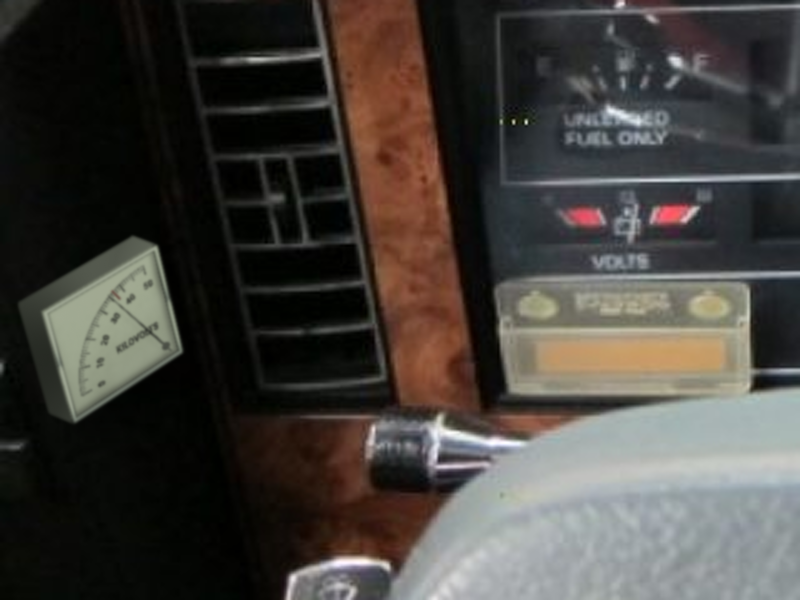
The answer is 35 kV
